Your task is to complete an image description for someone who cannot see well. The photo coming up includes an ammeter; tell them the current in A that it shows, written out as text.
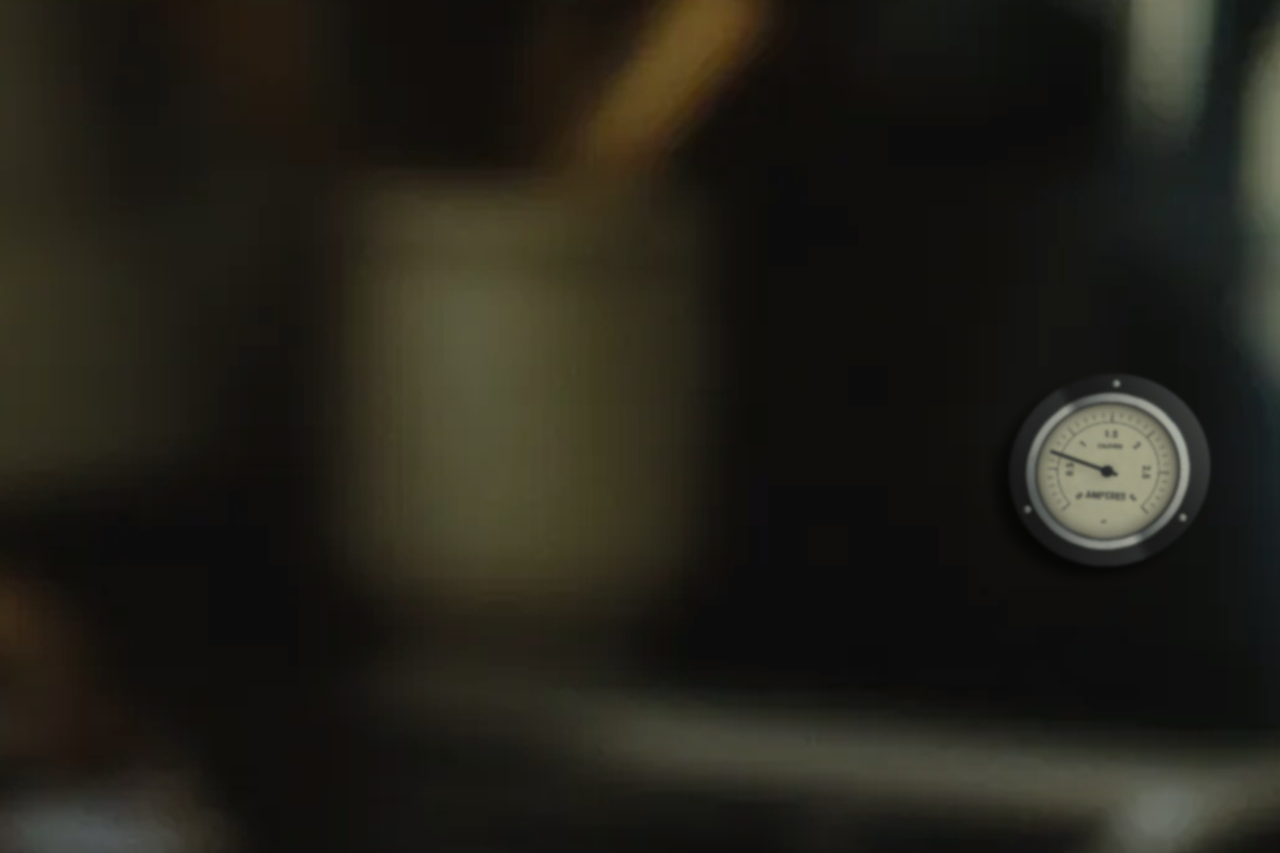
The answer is 0.7 A
